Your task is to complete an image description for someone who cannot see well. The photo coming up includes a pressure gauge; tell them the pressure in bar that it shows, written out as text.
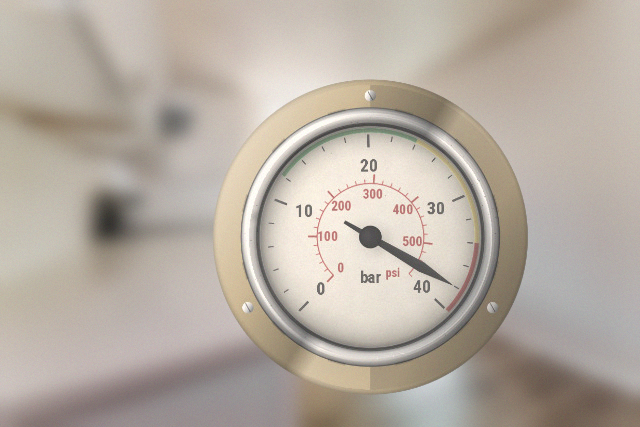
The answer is 38 bar
